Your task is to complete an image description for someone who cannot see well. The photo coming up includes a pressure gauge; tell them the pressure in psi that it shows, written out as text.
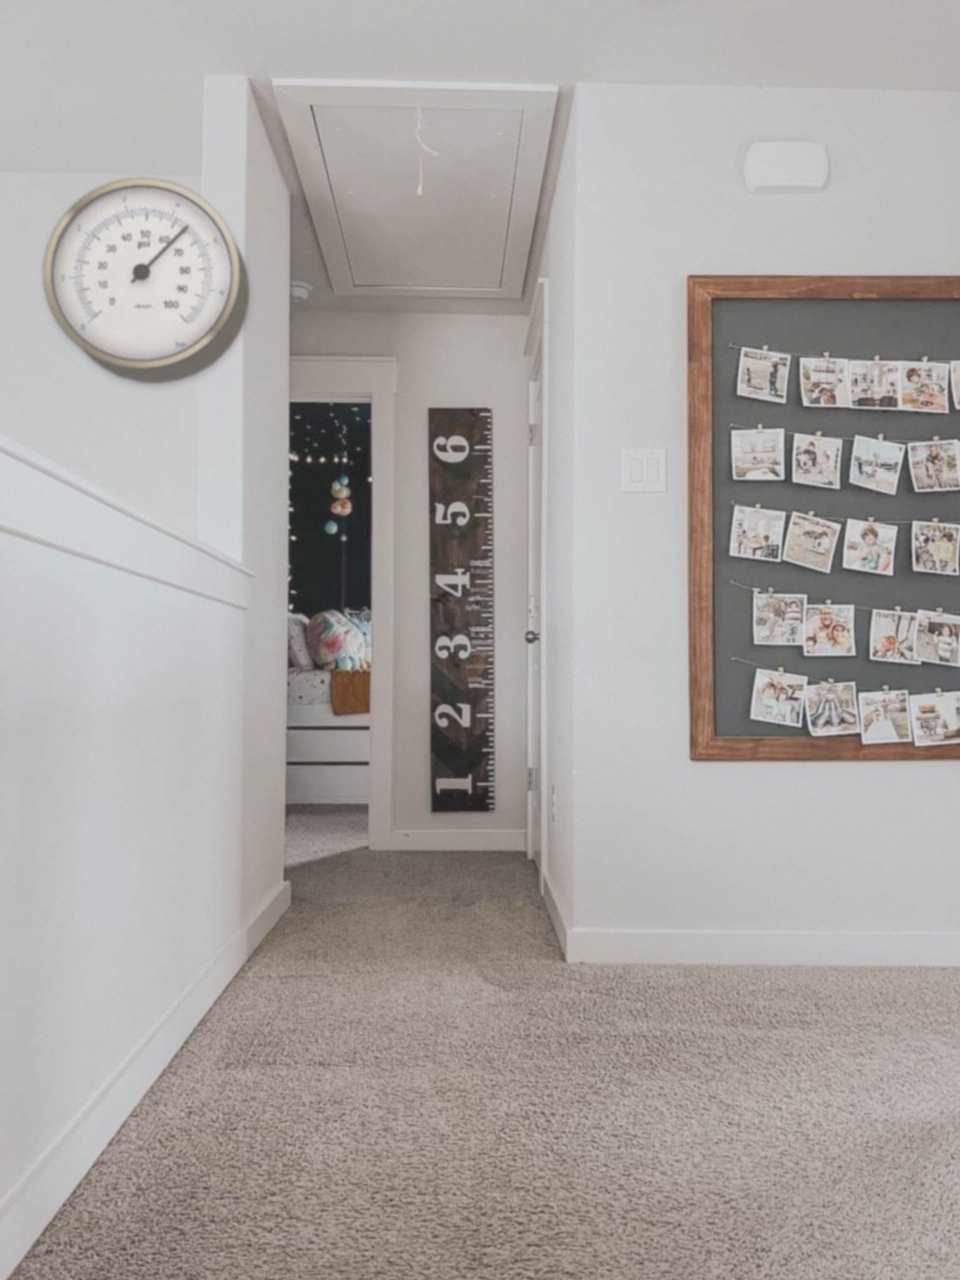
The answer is 65 psi
